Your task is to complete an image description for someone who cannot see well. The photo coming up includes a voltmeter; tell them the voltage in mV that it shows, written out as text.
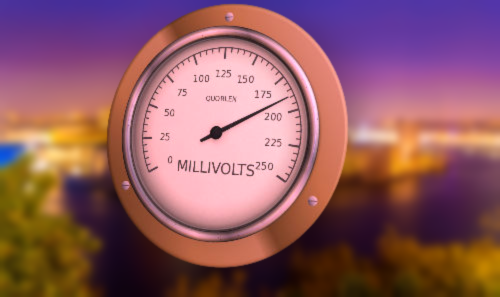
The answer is 190 mV
